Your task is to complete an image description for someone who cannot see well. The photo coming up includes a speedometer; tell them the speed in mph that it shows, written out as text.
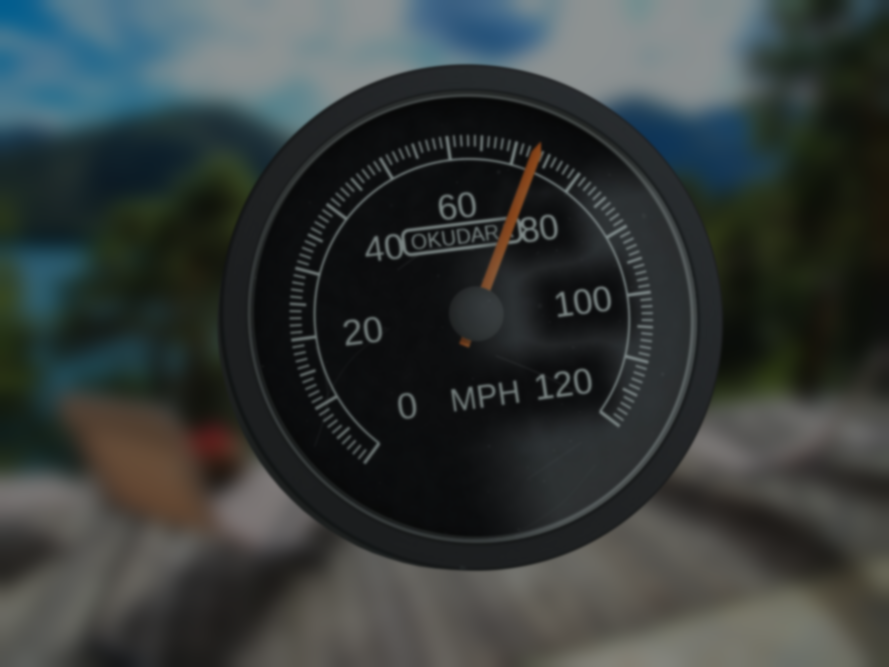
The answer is 73 mph
